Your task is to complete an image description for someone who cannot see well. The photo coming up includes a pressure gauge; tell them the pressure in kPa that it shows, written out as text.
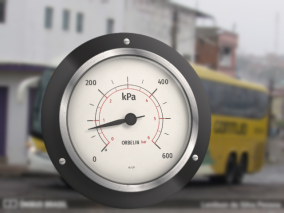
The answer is 75 kPa
